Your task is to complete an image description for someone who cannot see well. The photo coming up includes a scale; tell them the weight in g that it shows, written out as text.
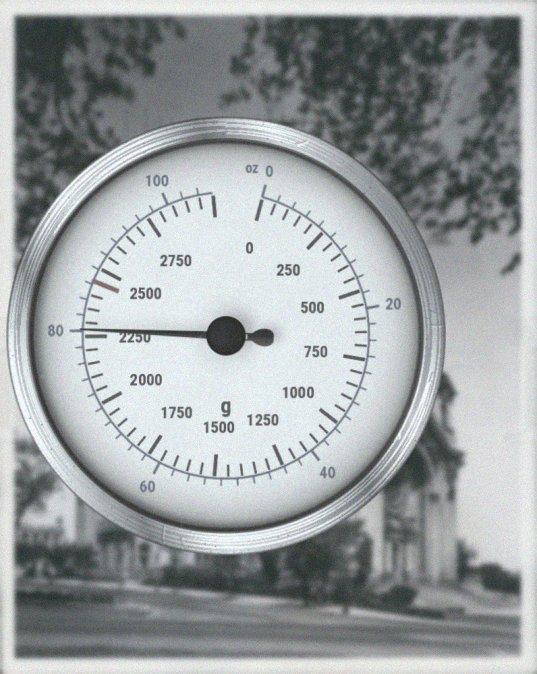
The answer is 2275 g
